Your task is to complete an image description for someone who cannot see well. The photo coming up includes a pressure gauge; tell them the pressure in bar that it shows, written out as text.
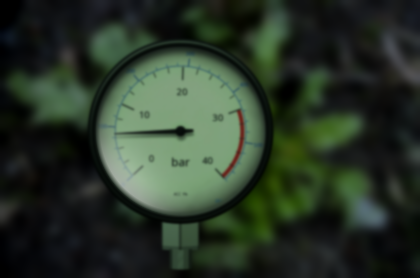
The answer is 6 bar
